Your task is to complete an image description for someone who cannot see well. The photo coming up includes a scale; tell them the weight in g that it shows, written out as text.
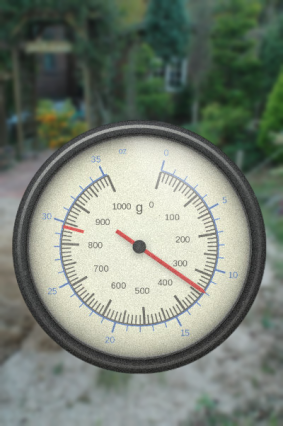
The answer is 340 g
